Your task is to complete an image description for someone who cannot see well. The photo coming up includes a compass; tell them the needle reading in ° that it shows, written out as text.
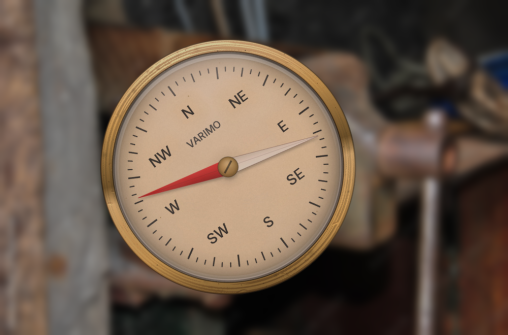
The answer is 287.5 °
